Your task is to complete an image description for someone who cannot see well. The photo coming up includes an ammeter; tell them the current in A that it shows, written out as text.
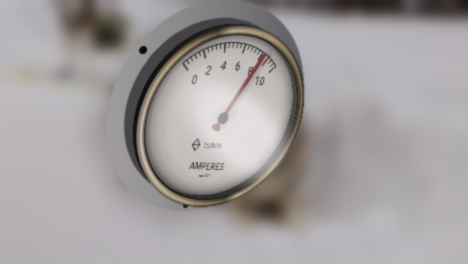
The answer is 8 A
